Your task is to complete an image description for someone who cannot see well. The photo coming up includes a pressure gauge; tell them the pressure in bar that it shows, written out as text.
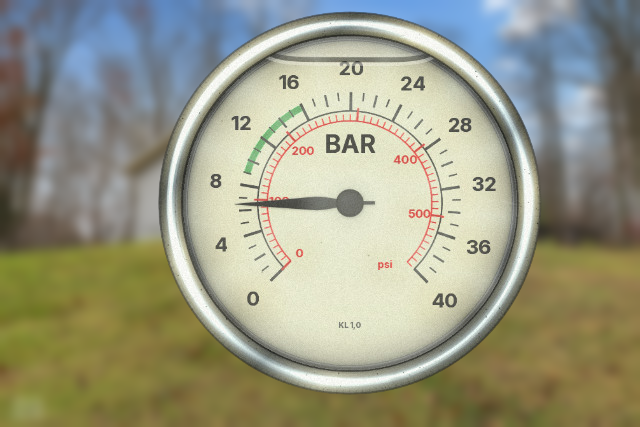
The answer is 6.5 bar
